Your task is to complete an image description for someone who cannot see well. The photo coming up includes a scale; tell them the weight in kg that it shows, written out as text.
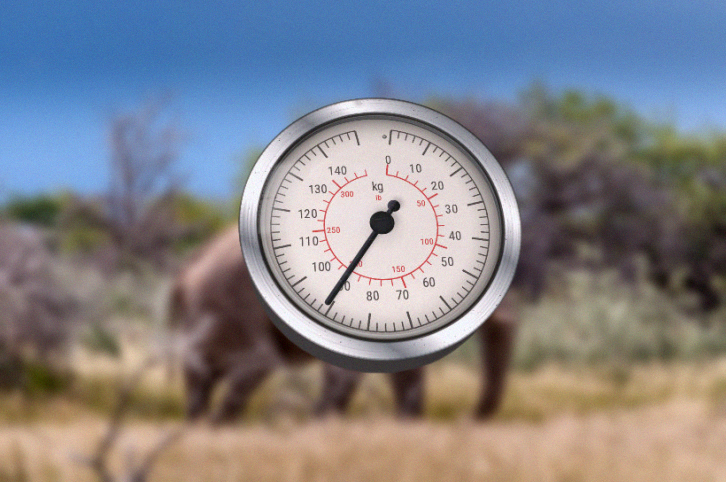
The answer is 91 kg
